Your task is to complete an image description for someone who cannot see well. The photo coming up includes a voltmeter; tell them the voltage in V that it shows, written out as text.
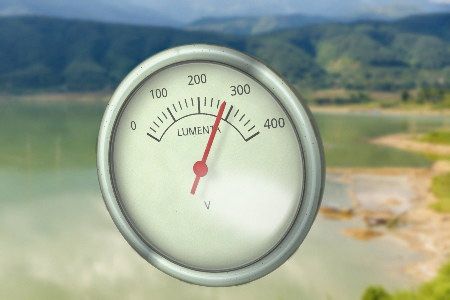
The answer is 280 V
